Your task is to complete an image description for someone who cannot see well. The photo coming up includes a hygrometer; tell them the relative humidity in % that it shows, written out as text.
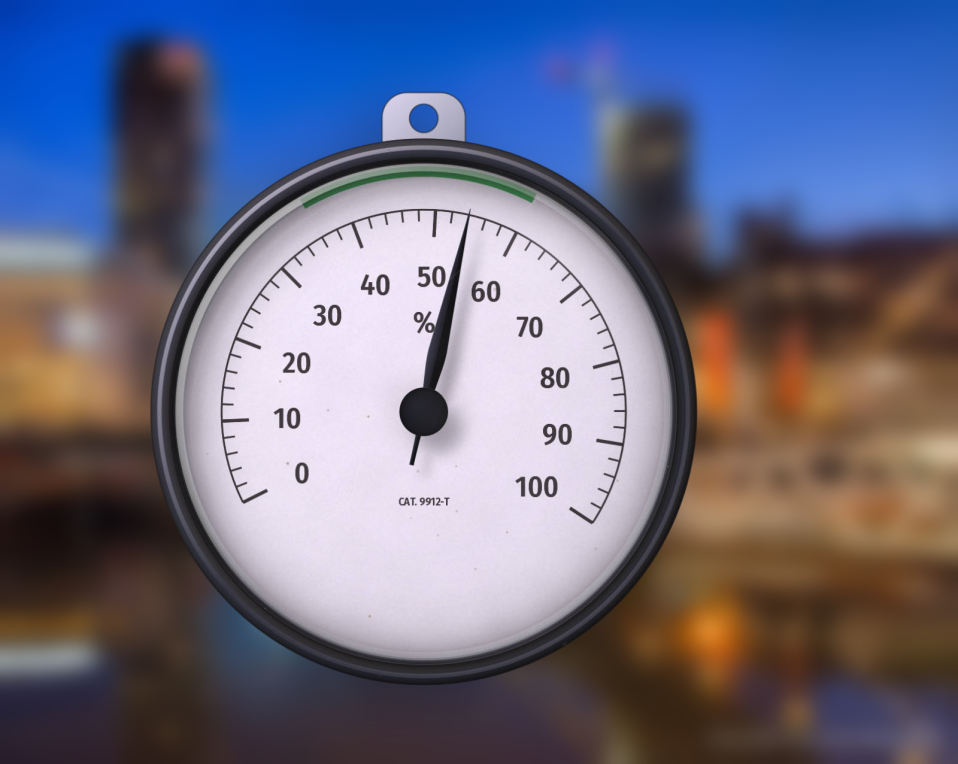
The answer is 54 %
